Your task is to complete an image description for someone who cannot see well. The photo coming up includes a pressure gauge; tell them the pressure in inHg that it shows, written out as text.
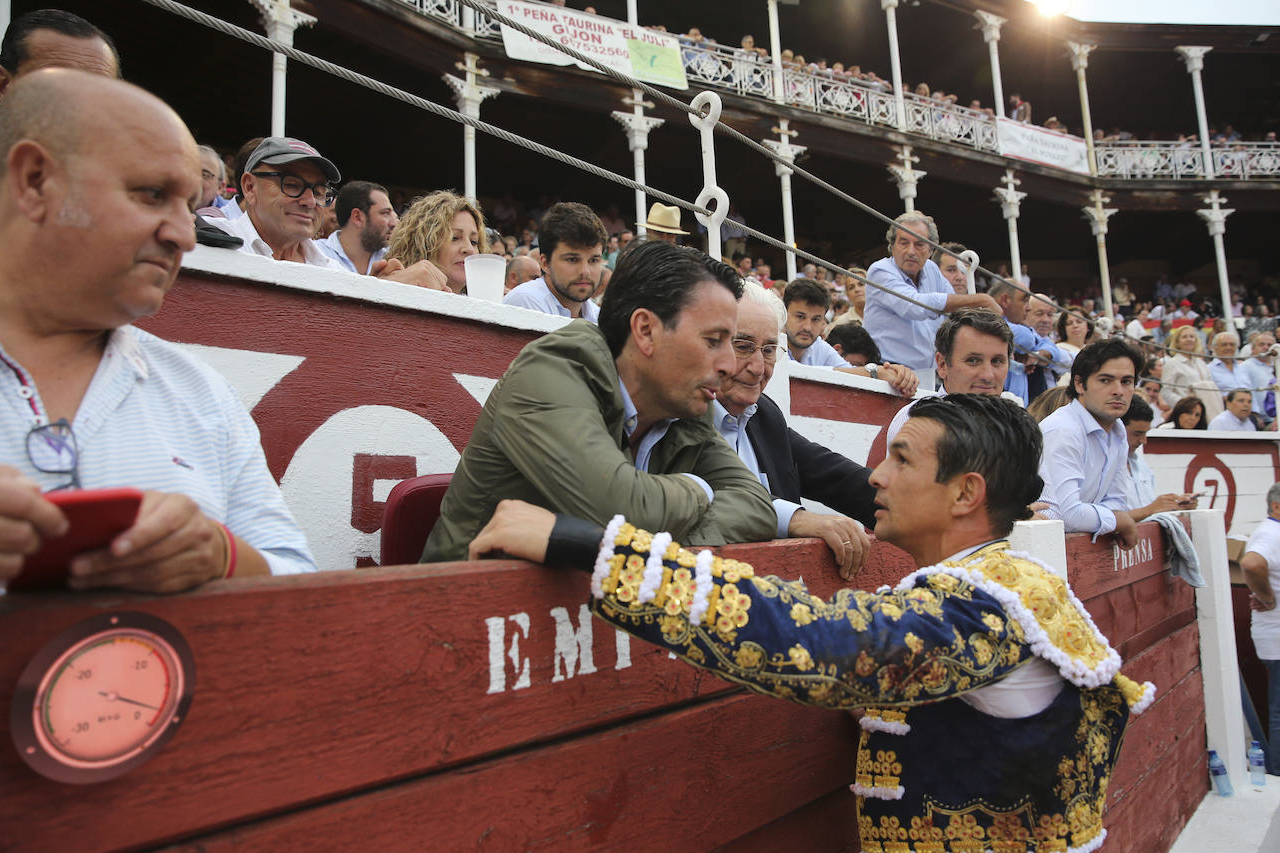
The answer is -2 inHg
